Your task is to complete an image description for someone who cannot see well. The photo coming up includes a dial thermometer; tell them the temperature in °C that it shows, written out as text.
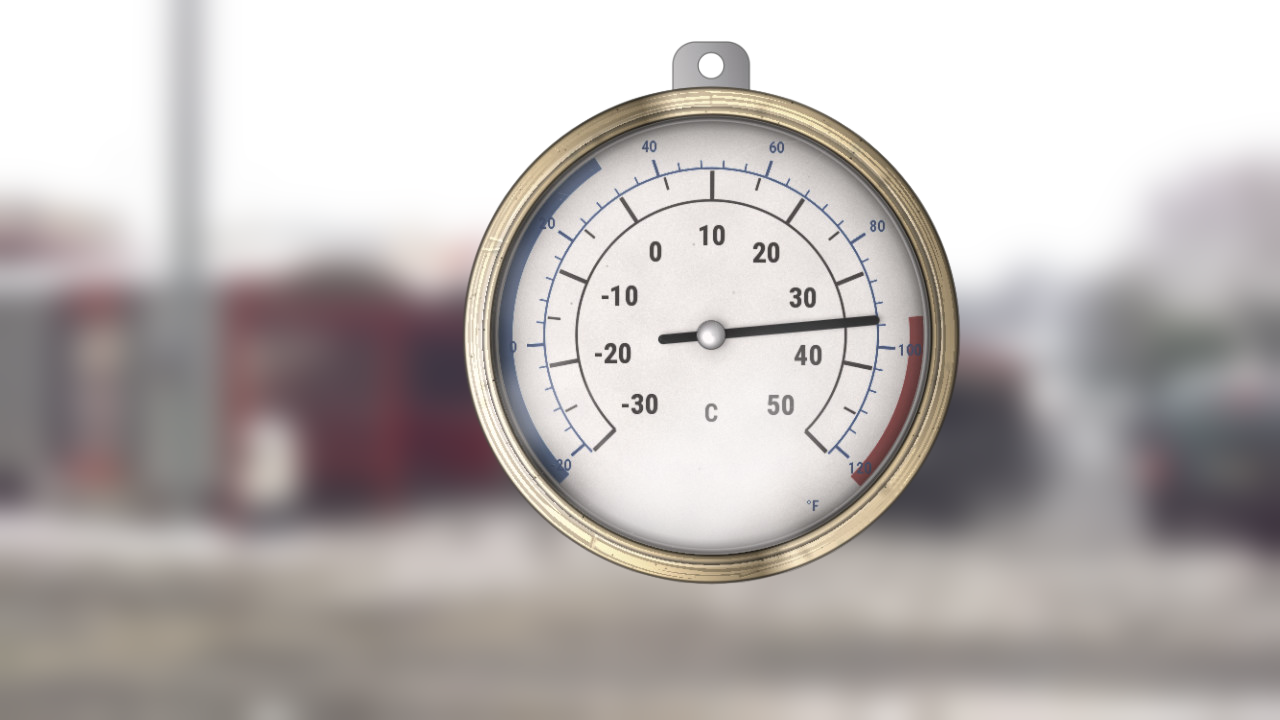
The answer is 35 °C
